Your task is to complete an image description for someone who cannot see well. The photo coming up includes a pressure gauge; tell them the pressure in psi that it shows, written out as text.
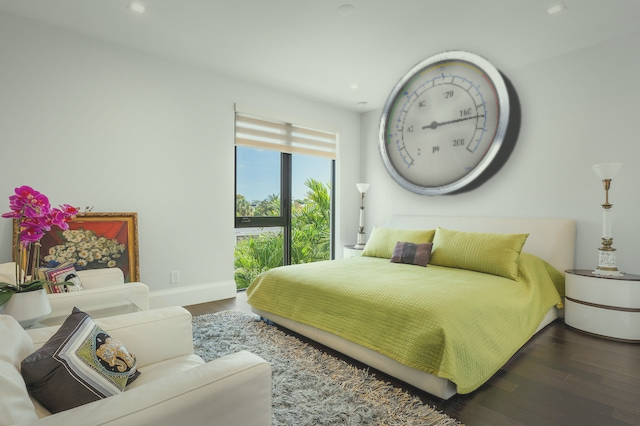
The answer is 170 psi
